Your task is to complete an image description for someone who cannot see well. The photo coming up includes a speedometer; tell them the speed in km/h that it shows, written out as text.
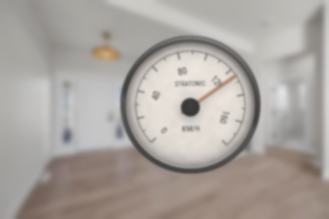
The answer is 125 km/h
